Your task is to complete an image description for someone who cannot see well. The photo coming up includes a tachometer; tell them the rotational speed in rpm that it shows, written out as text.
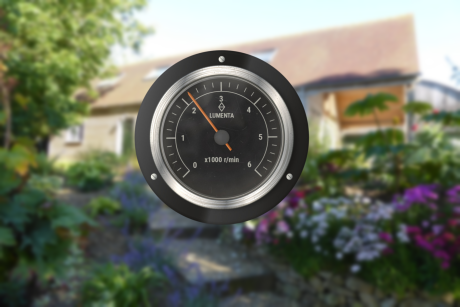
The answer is 2200 rpm
